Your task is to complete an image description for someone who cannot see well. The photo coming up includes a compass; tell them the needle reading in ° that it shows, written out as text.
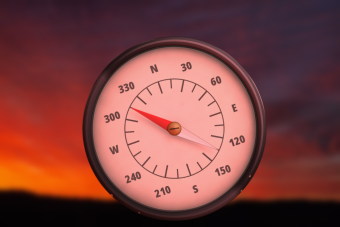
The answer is 315 °
